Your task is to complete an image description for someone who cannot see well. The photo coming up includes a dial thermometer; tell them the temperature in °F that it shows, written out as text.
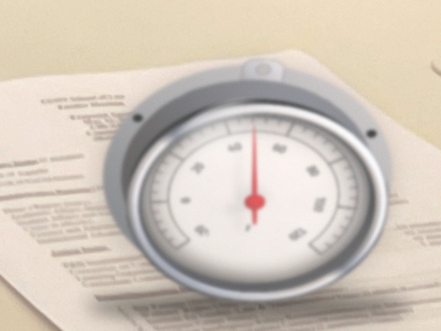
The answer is 48 °F
